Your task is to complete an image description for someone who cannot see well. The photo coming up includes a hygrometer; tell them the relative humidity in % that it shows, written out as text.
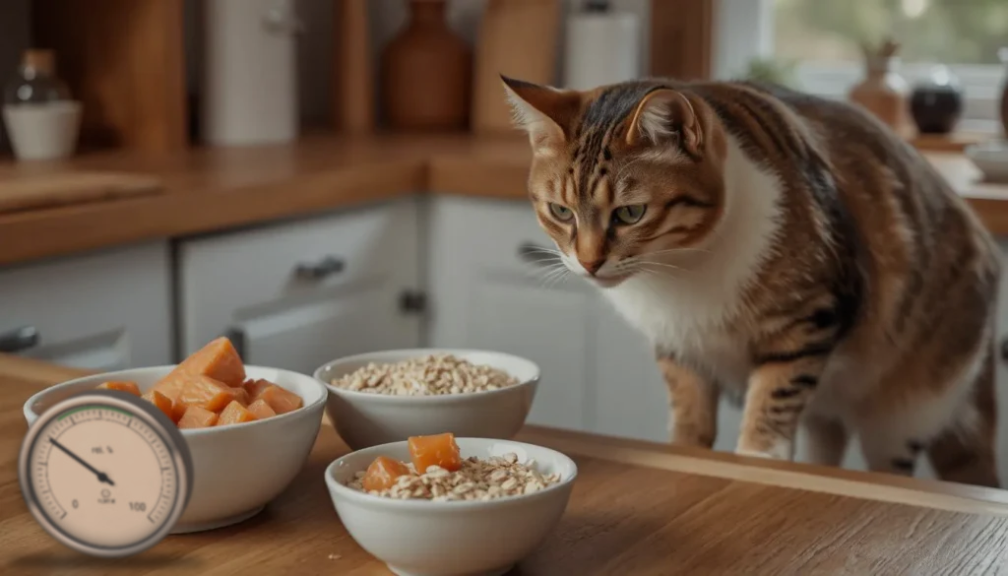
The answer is 30 %
